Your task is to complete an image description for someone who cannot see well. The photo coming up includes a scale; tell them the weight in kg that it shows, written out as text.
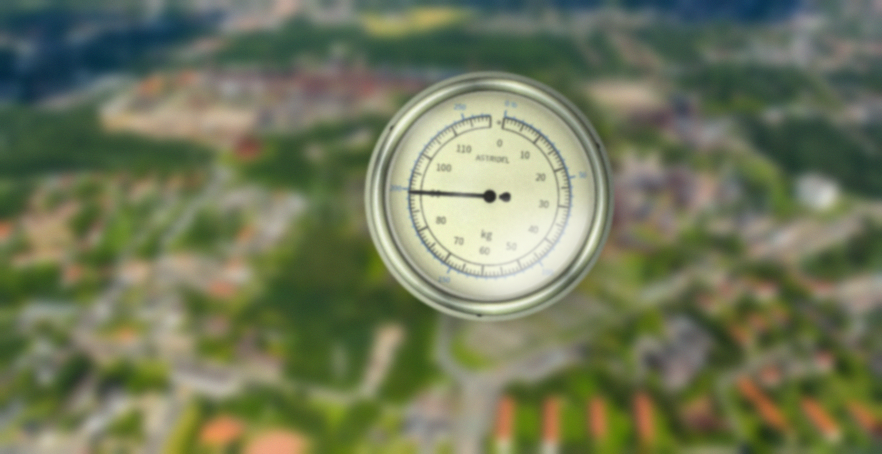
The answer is 90 kg
